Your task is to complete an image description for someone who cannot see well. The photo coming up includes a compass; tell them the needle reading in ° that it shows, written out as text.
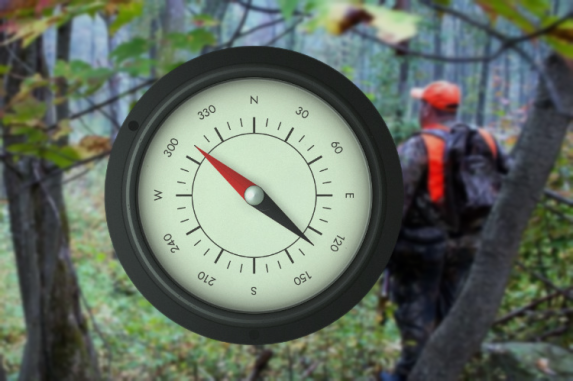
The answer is 310 °
